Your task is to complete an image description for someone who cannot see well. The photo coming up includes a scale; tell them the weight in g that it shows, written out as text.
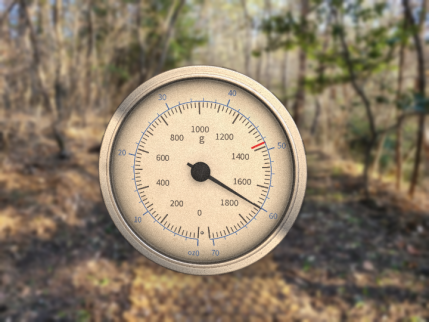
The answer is 1700 g
